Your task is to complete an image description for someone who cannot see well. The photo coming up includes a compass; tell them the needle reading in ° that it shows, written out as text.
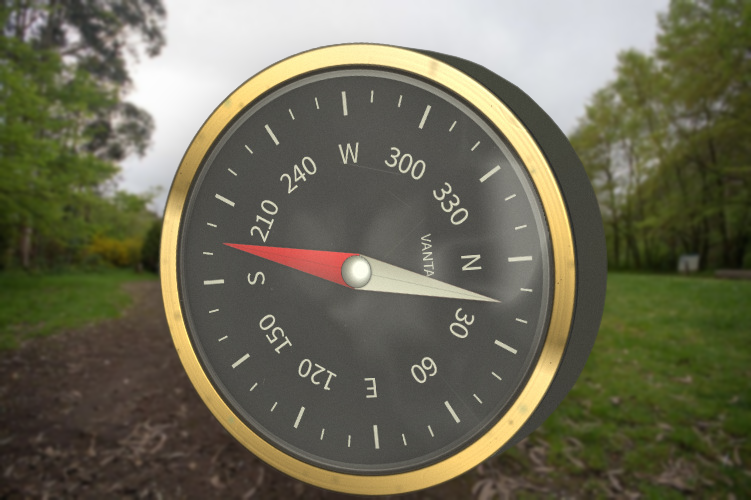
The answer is 195 °
